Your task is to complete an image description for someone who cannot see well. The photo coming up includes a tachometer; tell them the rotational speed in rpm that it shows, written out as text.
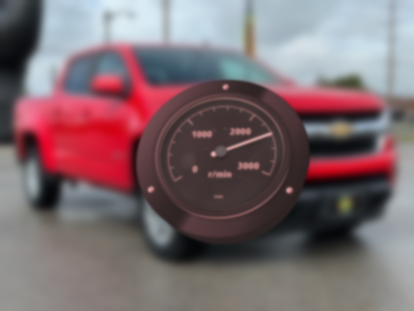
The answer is 2400 rpm
